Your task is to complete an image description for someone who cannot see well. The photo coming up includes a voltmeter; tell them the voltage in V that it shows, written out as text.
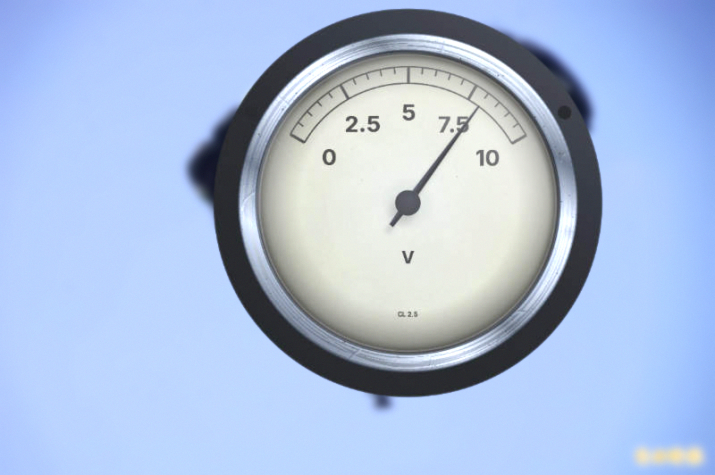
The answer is 8 V
